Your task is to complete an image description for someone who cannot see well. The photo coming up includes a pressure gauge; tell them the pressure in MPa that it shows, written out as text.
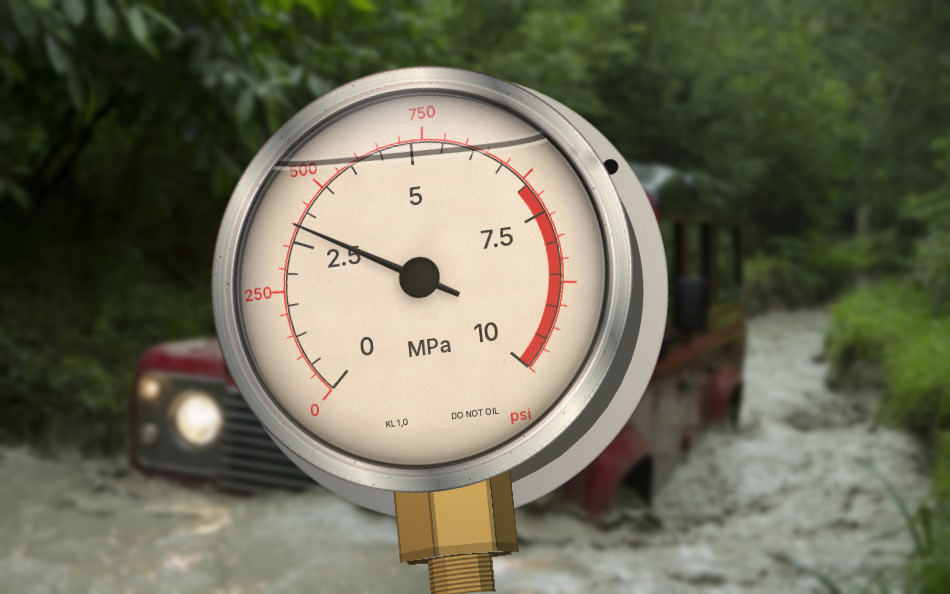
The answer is 2.75 MPa
